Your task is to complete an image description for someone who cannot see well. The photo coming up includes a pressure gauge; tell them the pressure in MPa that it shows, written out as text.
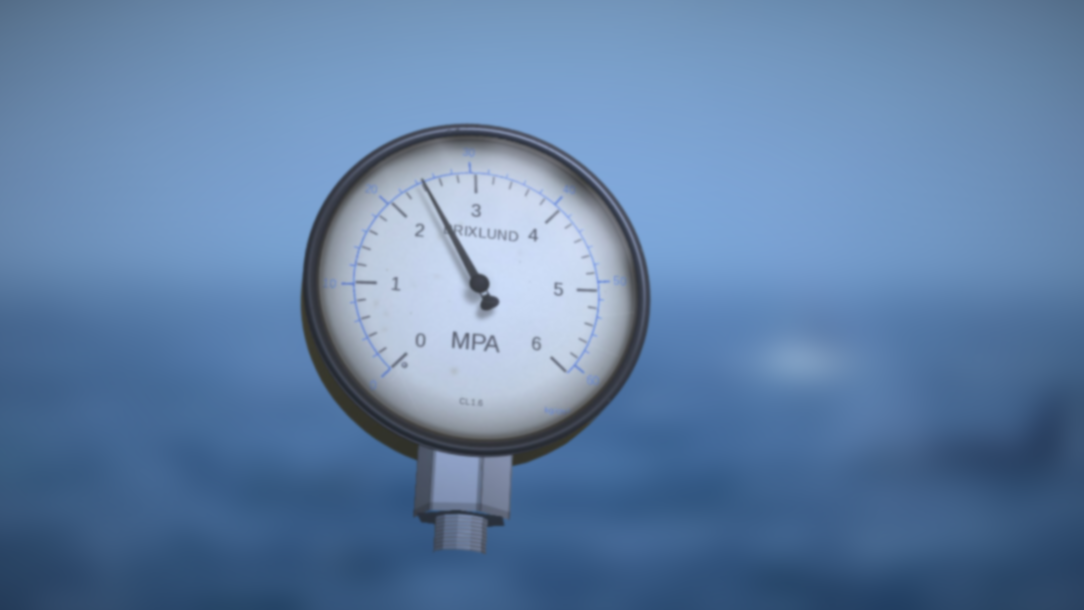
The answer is 2.4 MPa
